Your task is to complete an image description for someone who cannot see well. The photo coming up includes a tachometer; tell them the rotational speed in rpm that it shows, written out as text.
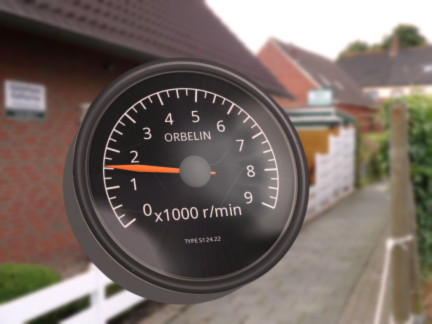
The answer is 1500 rpm
